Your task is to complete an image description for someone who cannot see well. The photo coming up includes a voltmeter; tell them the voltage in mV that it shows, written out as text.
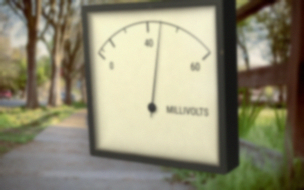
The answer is 45 mV
